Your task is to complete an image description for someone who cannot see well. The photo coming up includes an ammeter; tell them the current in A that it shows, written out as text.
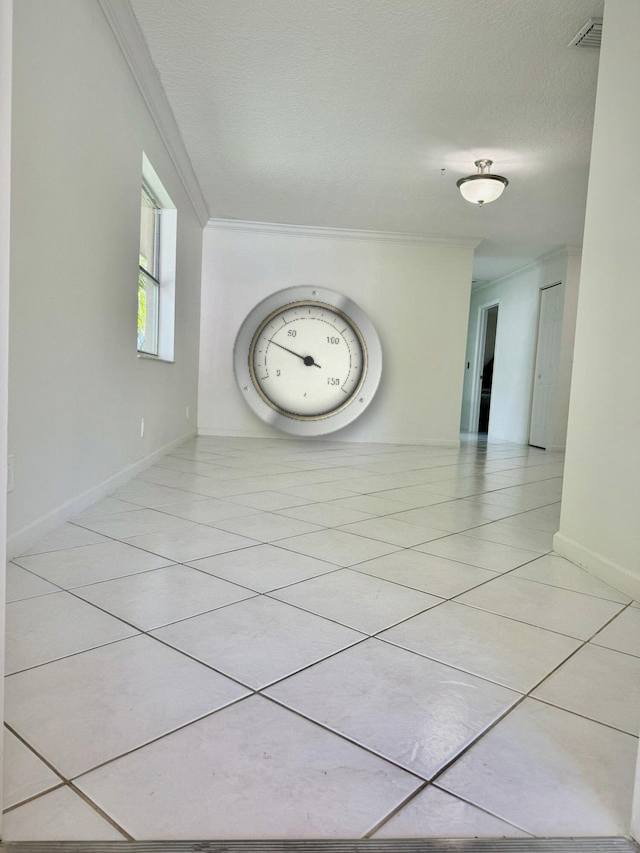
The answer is 30 A
